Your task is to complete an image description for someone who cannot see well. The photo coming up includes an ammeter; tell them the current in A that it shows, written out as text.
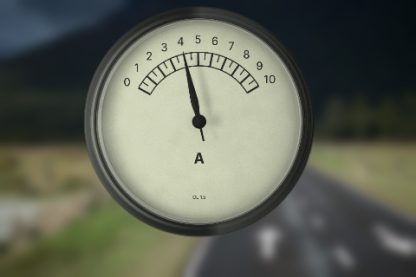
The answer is 4 A
